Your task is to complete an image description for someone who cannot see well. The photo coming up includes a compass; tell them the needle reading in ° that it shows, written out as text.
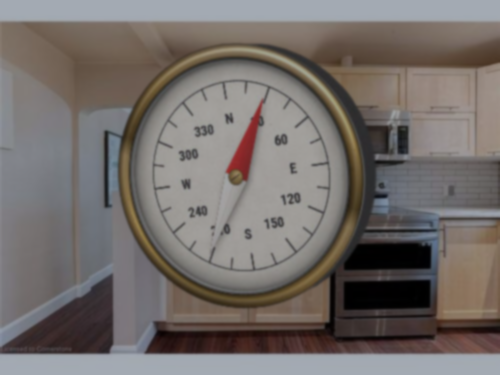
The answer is 30 °
